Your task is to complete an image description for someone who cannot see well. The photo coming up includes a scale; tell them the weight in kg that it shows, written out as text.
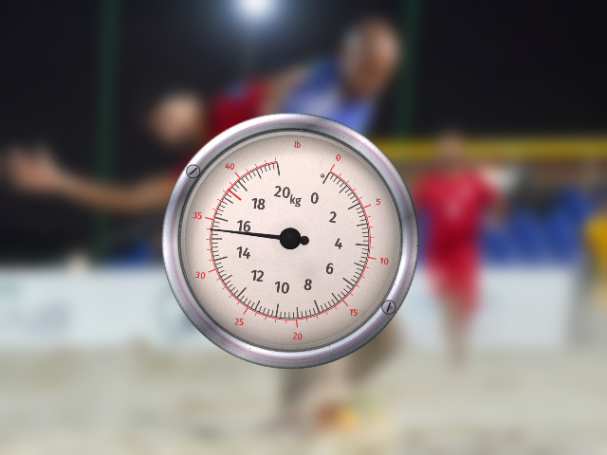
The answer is 15.4 kg
